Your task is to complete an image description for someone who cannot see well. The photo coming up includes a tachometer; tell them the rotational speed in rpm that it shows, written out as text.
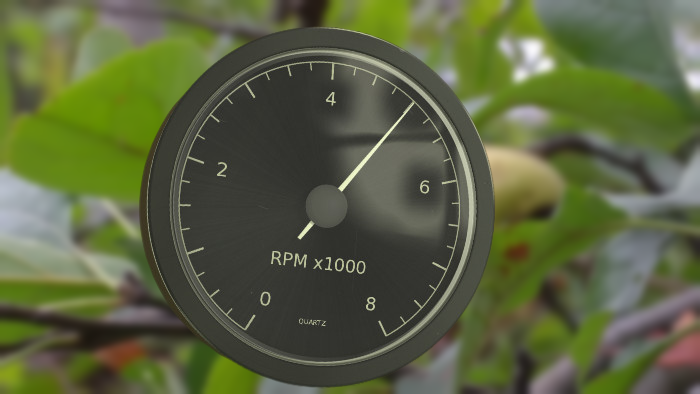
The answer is 5000 rpm
